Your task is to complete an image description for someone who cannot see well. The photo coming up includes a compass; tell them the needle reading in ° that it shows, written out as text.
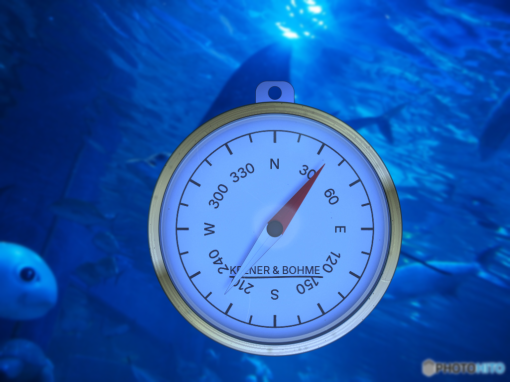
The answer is 37.5 °
